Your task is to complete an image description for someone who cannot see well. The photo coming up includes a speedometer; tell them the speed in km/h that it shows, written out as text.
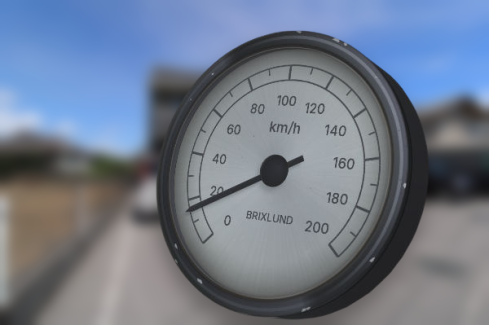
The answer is 15 km/h
